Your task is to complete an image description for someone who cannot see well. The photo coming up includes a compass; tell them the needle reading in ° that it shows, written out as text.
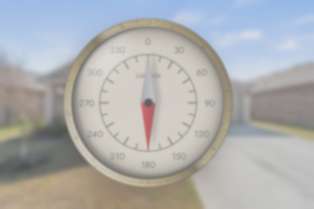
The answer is 180 °
